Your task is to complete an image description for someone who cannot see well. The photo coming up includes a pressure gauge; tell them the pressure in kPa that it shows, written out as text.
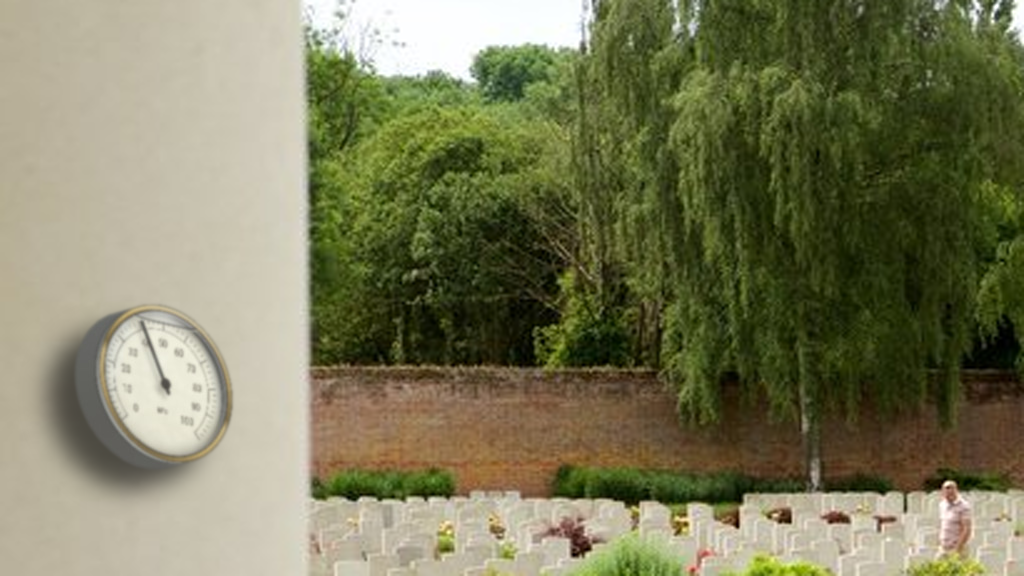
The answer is 40 kPa
